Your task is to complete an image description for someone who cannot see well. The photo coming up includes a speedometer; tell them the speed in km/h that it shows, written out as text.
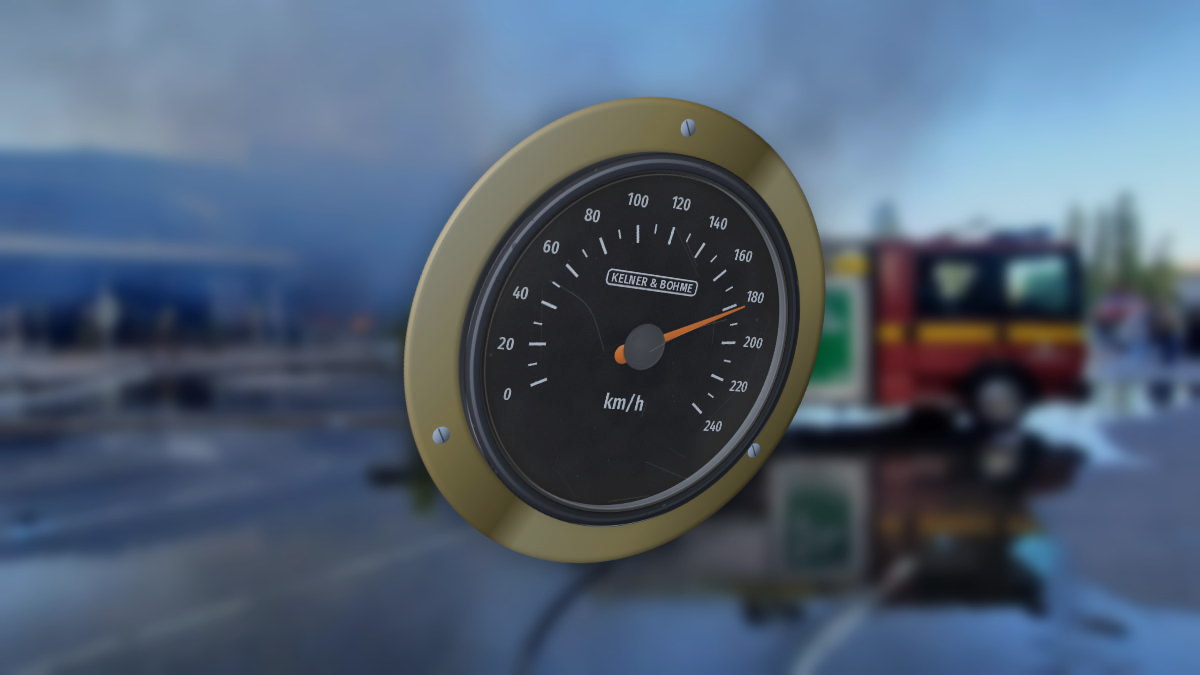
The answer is 180 km/h
